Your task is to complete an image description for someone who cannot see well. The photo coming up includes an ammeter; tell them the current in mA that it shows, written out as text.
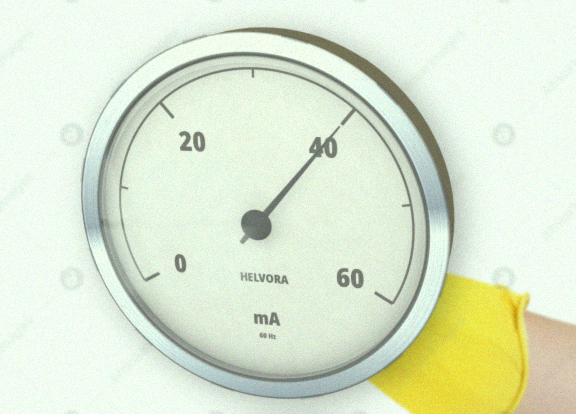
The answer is 40 mA
